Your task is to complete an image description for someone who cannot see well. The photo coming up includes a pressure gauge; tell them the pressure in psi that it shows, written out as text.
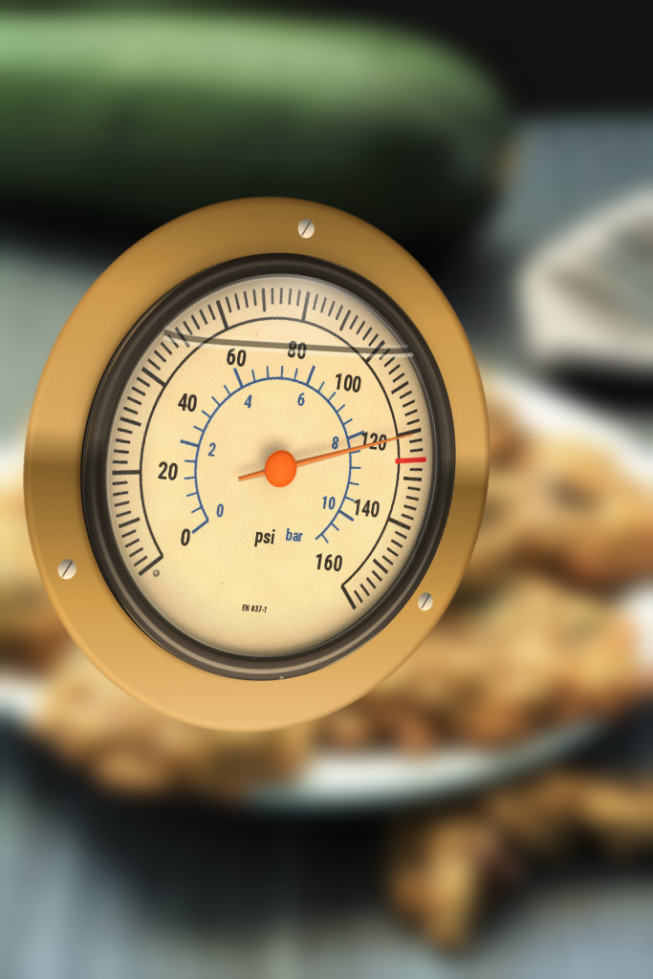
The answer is 120 psi
